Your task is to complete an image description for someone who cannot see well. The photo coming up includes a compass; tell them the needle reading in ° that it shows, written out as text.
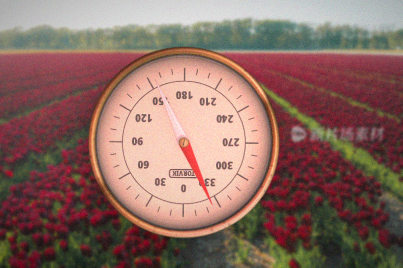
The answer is 335 °
